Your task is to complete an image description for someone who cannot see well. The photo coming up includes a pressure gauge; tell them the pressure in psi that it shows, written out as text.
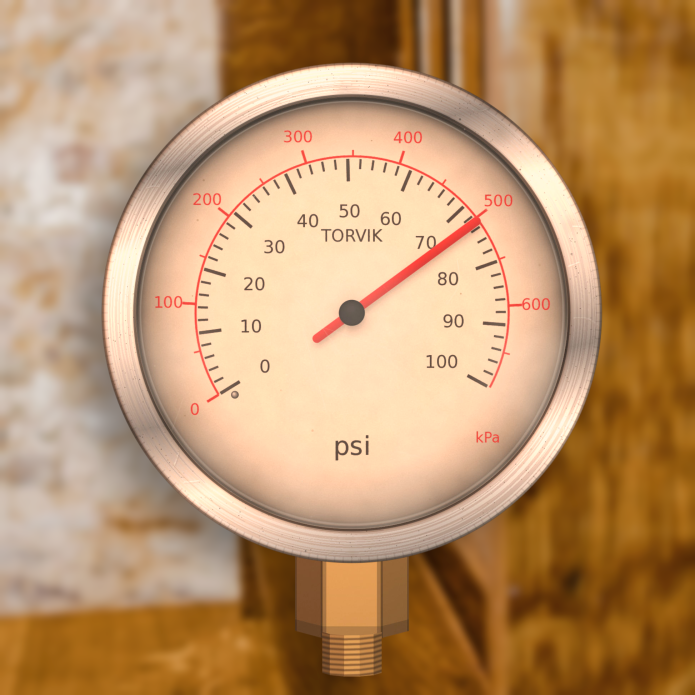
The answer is 73 psi
